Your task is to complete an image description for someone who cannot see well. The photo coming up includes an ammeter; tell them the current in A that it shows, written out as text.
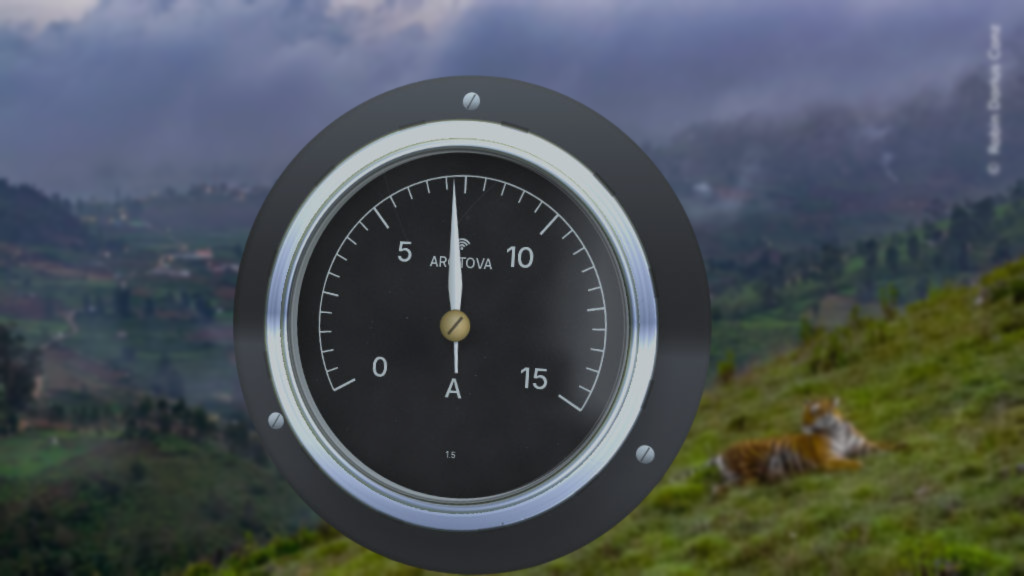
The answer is 7.25 A
